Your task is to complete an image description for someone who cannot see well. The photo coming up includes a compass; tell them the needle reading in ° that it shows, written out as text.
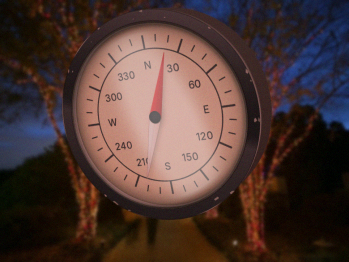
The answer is 20 °
